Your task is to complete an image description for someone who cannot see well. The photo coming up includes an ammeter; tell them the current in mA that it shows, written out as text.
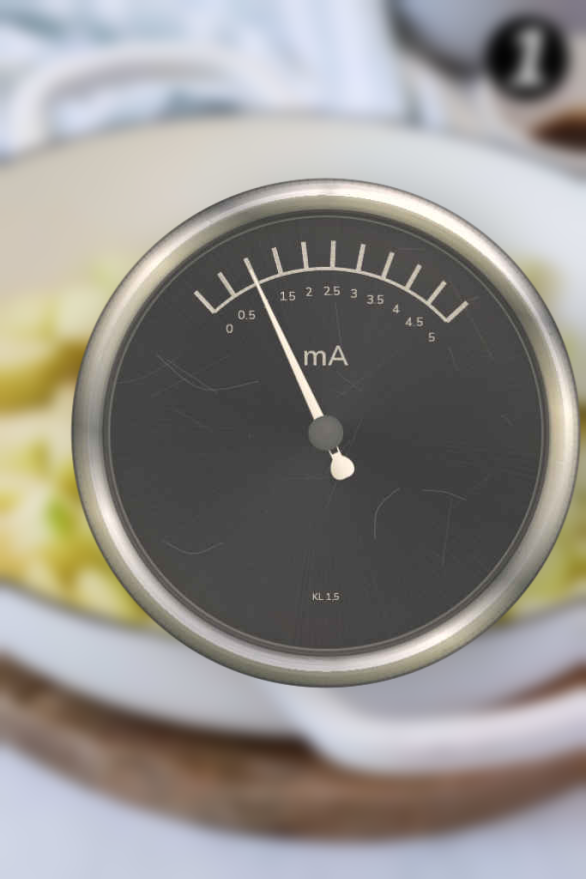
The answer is 1 mA
